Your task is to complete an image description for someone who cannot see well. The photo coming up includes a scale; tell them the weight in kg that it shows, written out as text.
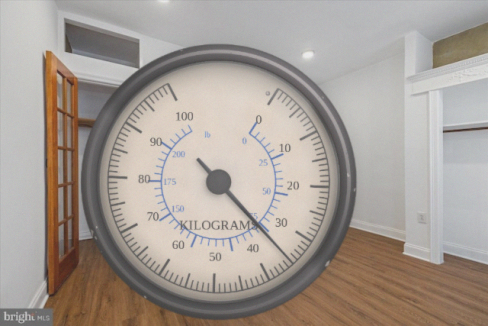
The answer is 35 kg
